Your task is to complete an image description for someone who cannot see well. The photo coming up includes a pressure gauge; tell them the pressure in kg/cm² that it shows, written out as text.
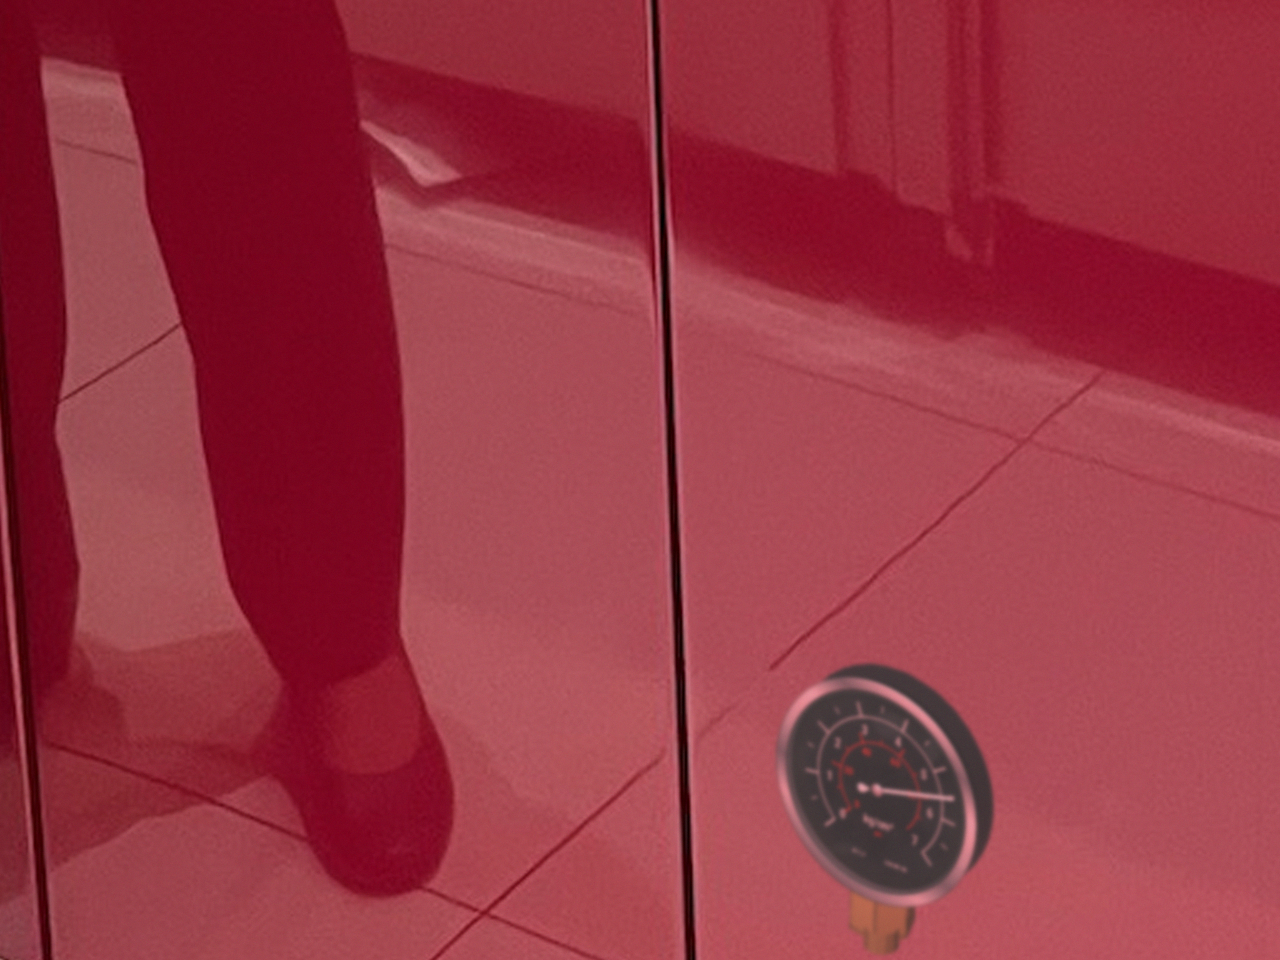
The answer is 5.5 kg/cm²
